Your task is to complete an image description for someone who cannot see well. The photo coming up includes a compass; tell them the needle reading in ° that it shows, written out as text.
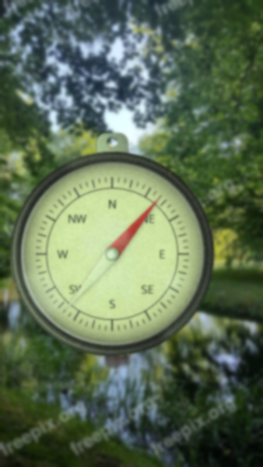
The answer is 40 °
